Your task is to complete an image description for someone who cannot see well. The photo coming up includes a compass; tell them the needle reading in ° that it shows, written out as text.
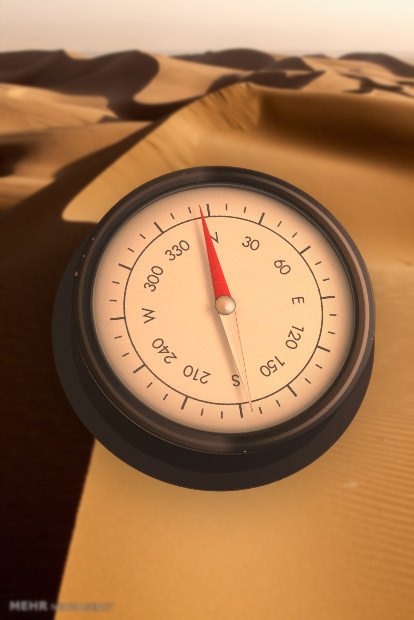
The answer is 355 °
